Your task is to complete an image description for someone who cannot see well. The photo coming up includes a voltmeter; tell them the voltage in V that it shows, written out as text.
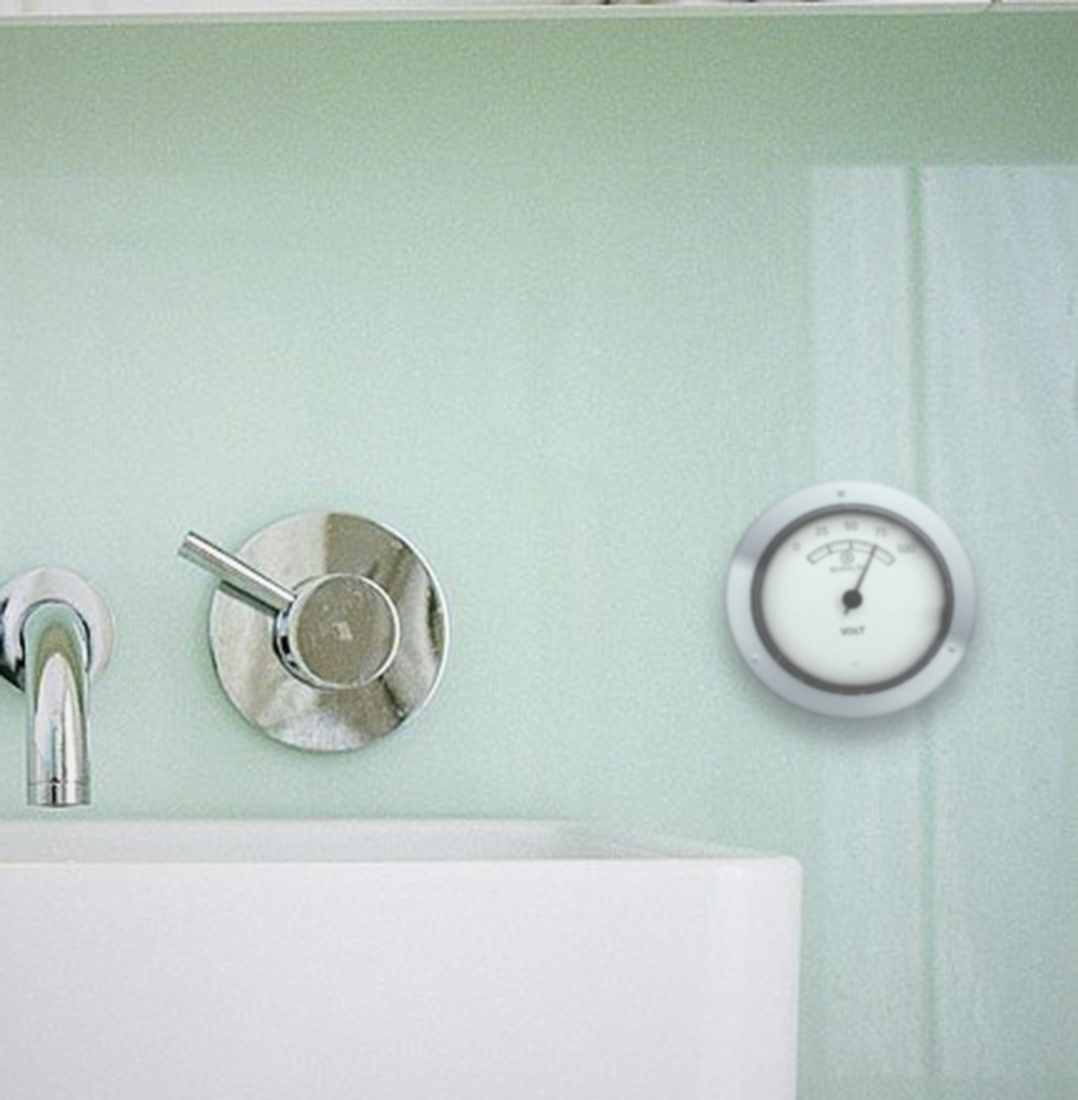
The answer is 75 V
